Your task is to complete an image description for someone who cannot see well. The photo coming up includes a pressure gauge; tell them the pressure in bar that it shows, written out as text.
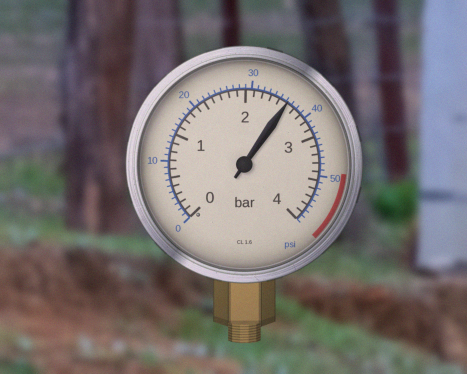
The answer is 2.5 bar
